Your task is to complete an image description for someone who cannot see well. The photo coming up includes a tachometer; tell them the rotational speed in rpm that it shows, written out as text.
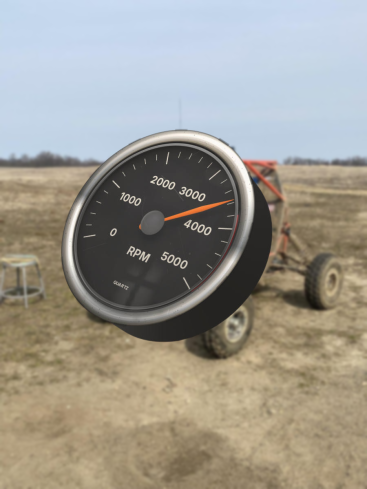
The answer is 3600 rpm
